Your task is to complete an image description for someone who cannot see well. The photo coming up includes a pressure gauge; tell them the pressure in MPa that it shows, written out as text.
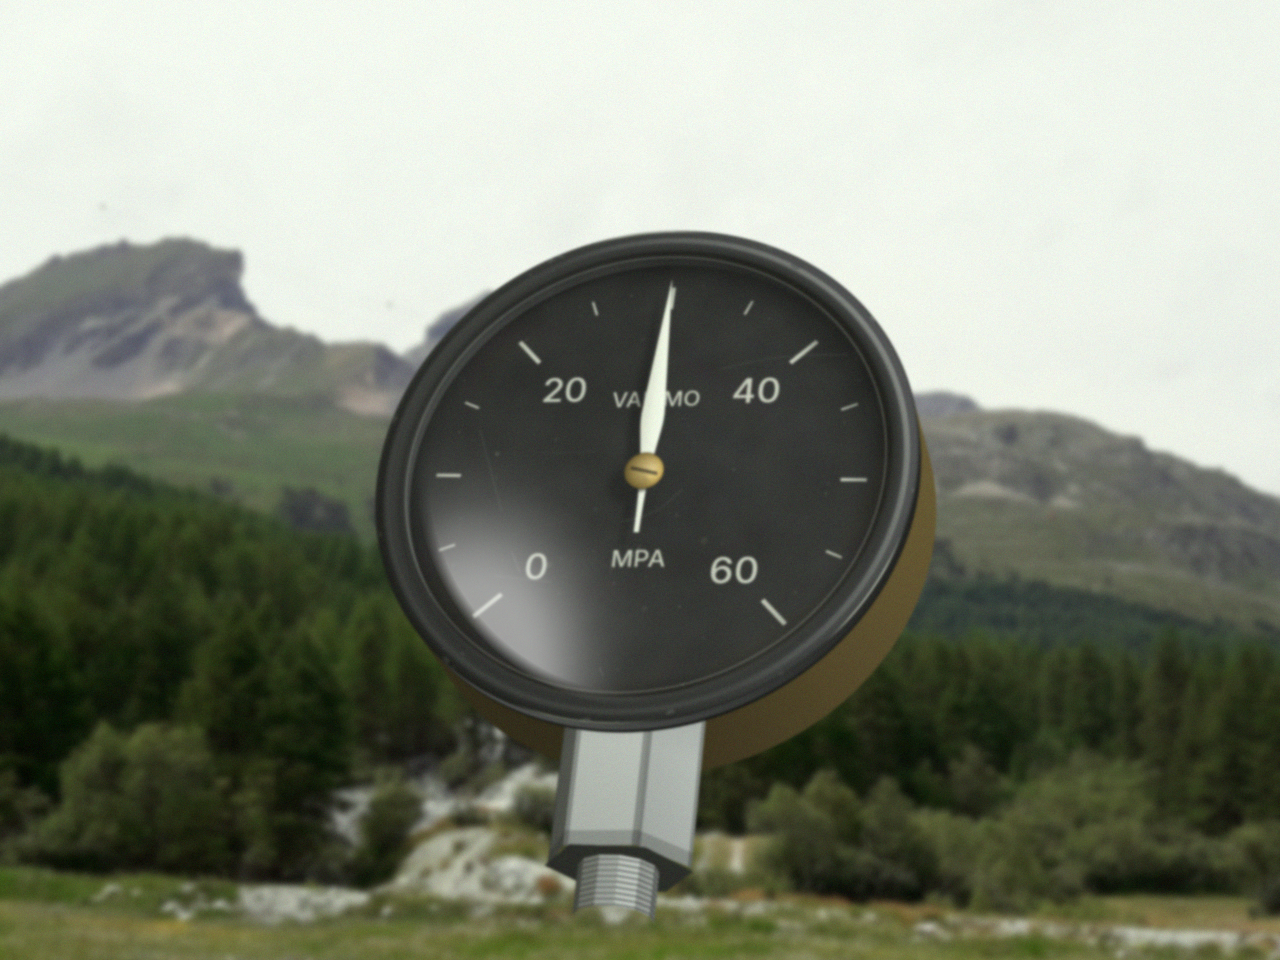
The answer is 30 MPa
